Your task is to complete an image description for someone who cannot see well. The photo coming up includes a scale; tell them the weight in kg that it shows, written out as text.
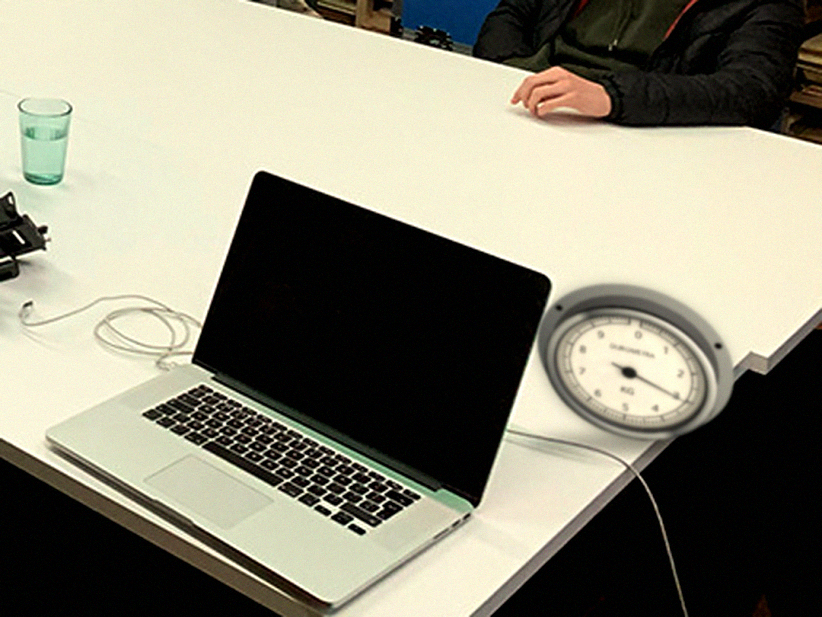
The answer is 3 kg
